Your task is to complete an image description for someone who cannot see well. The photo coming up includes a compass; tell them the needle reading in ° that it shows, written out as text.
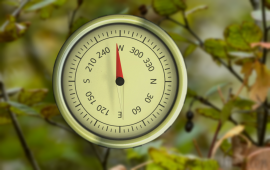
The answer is 265 °
